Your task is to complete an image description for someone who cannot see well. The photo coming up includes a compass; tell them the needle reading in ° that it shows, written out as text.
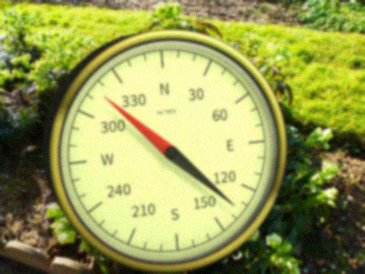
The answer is 315 °
